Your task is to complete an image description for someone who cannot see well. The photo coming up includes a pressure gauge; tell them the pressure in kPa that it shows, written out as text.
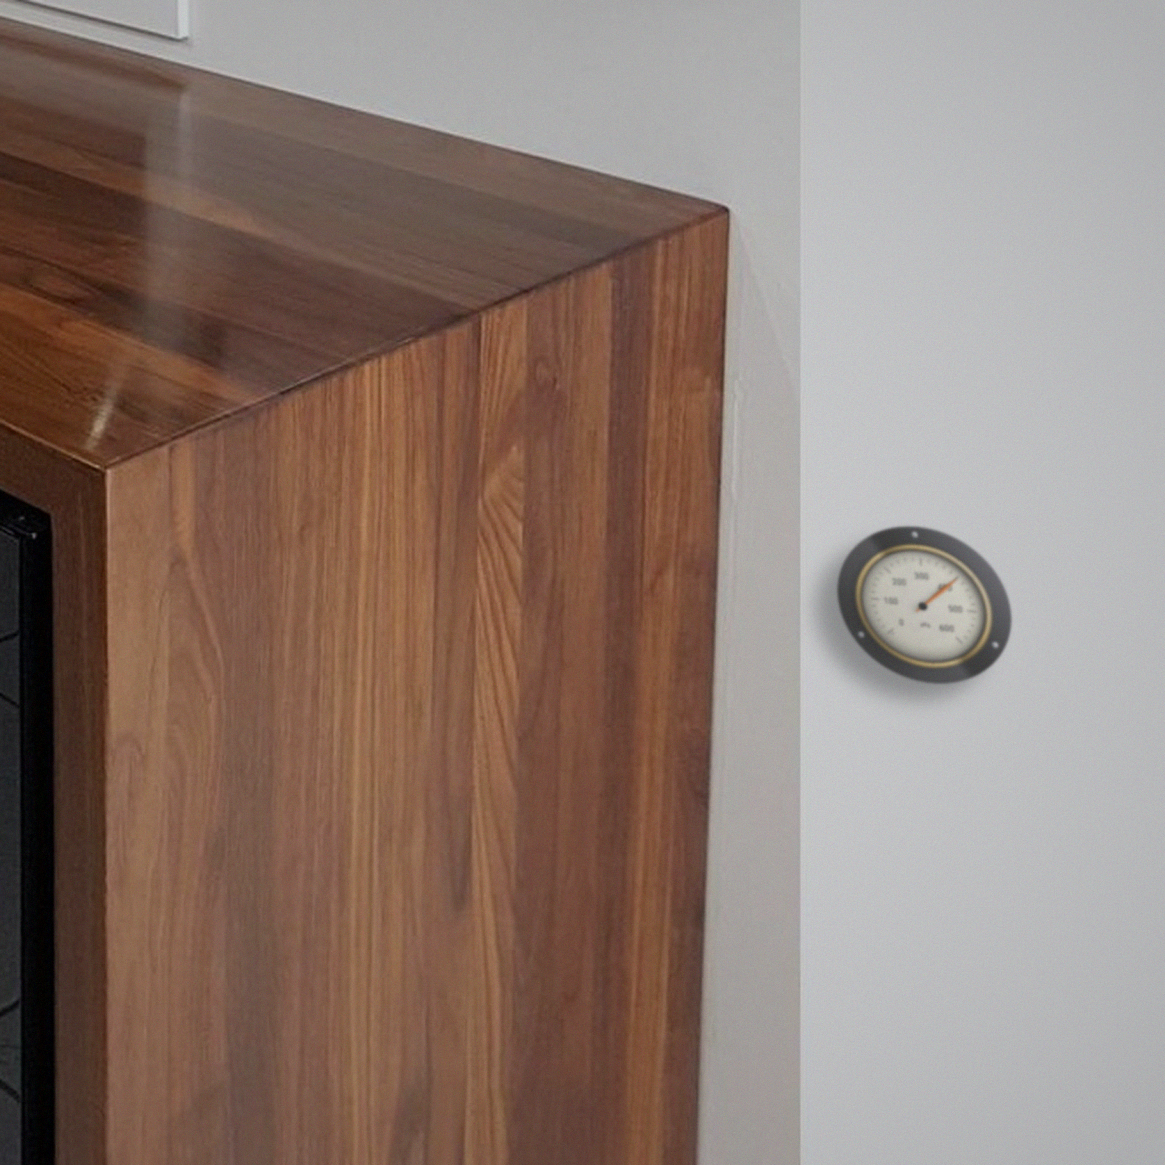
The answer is 400 kPa
